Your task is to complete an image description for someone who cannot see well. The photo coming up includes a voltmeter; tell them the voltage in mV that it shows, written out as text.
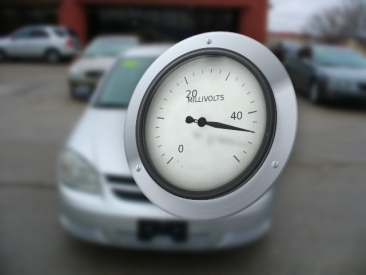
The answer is 44 mV
